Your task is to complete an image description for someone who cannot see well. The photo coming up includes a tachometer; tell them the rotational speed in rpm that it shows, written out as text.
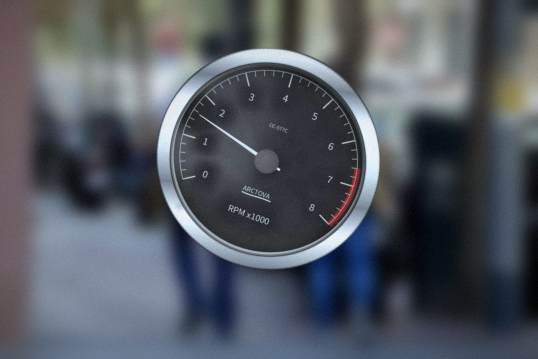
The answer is 1600 rpm
